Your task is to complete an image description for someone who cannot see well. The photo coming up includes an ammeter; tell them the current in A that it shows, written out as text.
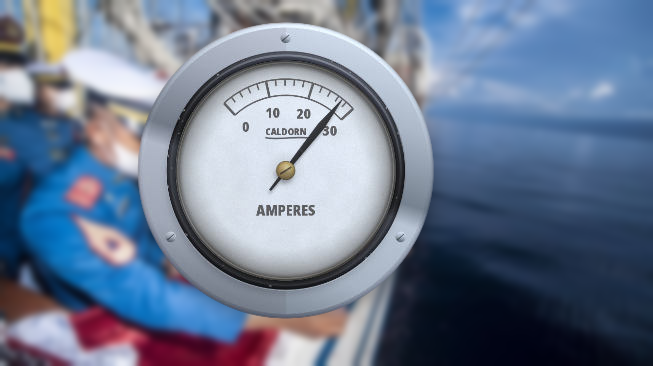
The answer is 27 A
